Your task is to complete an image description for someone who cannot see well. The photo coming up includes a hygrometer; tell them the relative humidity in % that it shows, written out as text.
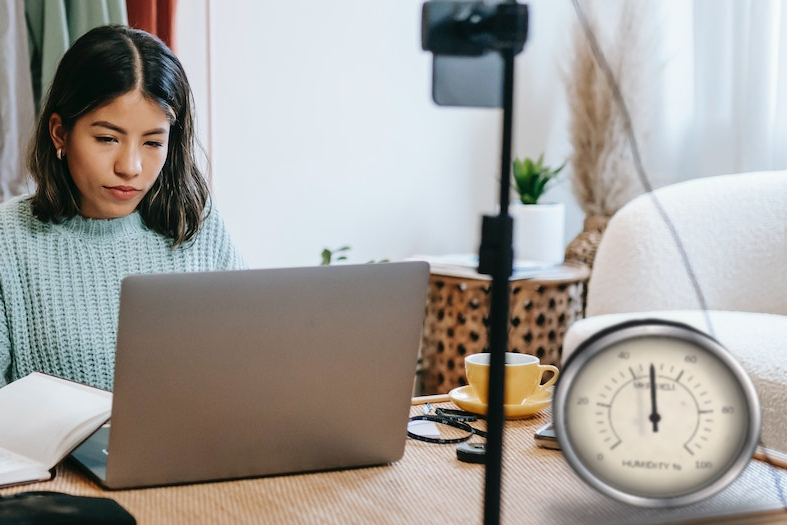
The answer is 48 %
